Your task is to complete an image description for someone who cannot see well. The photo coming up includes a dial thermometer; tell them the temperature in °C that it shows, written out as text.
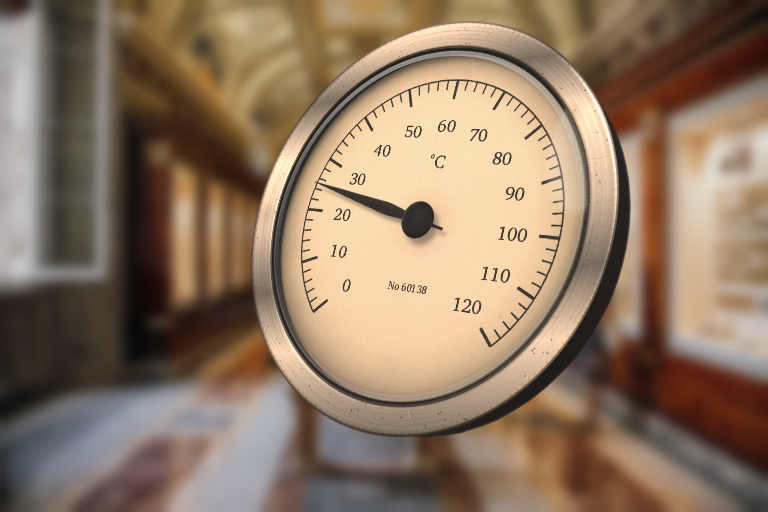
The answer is 25 °C
